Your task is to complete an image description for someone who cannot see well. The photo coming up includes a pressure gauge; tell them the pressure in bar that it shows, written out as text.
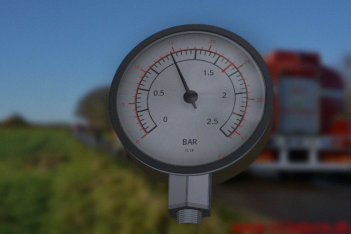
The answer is 1 bar
